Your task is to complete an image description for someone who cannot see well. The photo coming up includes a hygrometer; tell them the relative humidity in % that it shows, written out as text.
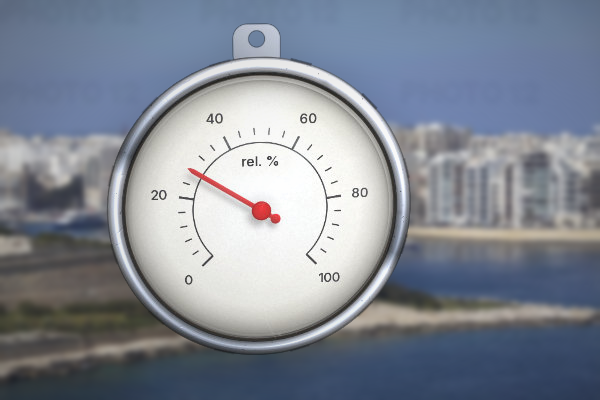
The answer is 28 %
